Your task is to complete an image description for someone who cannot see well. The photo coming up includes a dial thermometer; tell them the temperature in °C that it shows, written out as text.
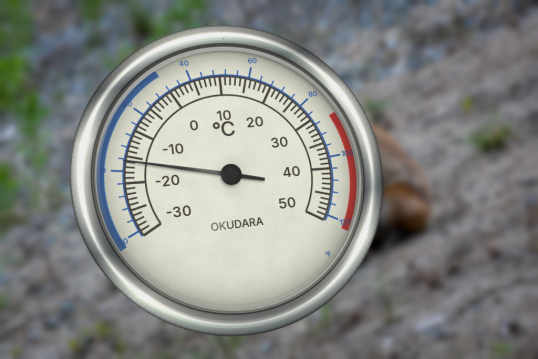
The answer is -16 °C
